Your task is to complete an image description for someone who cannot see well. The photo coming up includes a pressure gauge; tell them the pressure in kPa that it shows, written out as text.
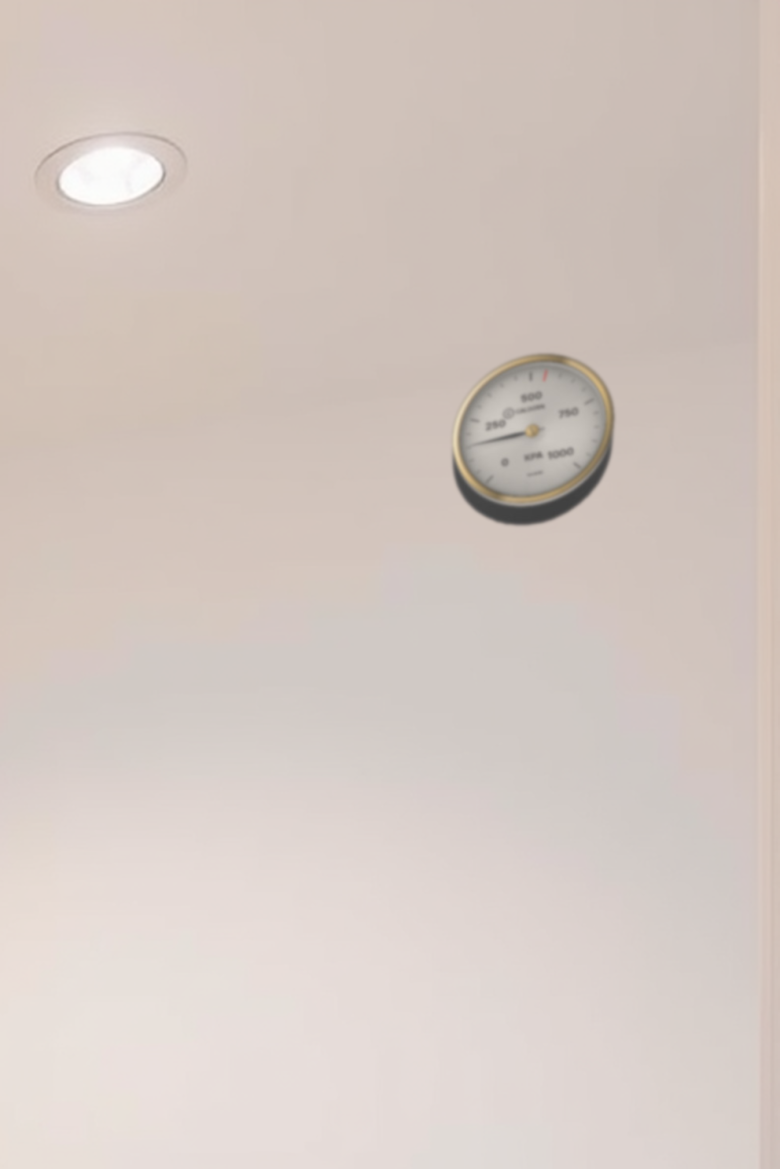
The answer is 150 kPa
